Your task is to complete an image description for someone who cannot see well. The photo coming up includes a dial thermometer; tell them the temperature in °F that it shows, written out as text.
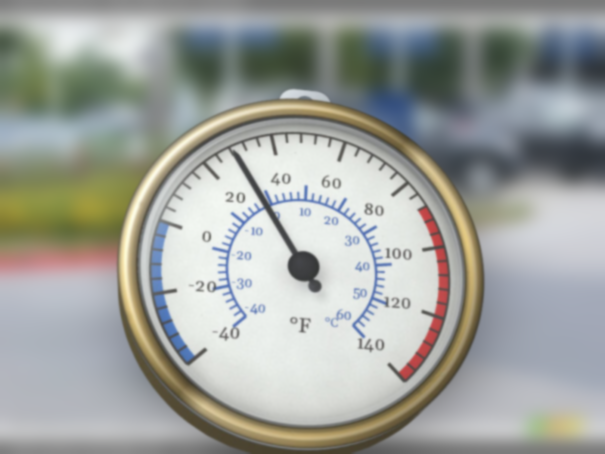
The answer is 28 °F
